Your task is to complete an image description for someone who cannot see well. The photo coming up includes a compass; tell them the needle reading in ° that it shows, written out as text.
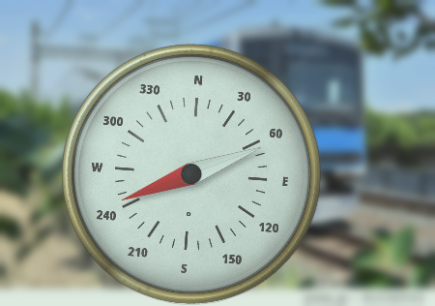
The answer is 245 °
